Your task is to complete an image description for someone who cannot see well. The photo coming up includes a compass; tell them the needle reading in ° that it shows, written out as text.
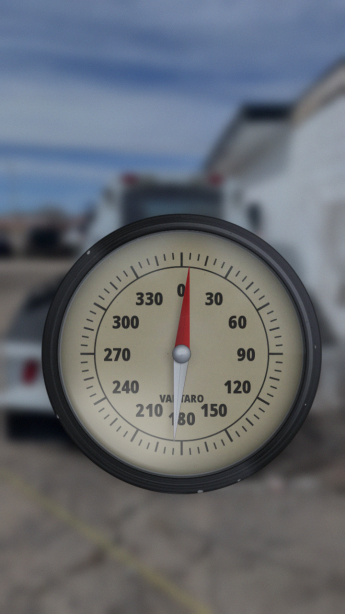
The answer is 5 °
